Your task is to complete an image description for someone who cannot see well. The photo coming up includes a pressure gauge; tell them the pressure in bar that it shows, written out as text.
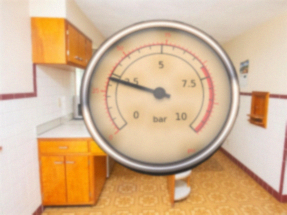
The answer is 2.25 bar
